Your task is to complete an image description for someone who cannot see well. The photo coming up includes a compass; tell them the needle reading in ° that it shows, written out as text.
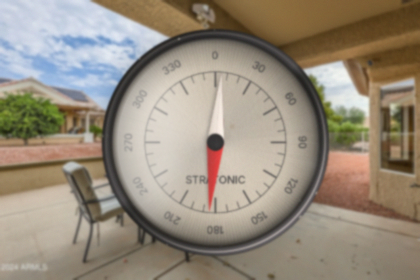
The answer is 185 °
